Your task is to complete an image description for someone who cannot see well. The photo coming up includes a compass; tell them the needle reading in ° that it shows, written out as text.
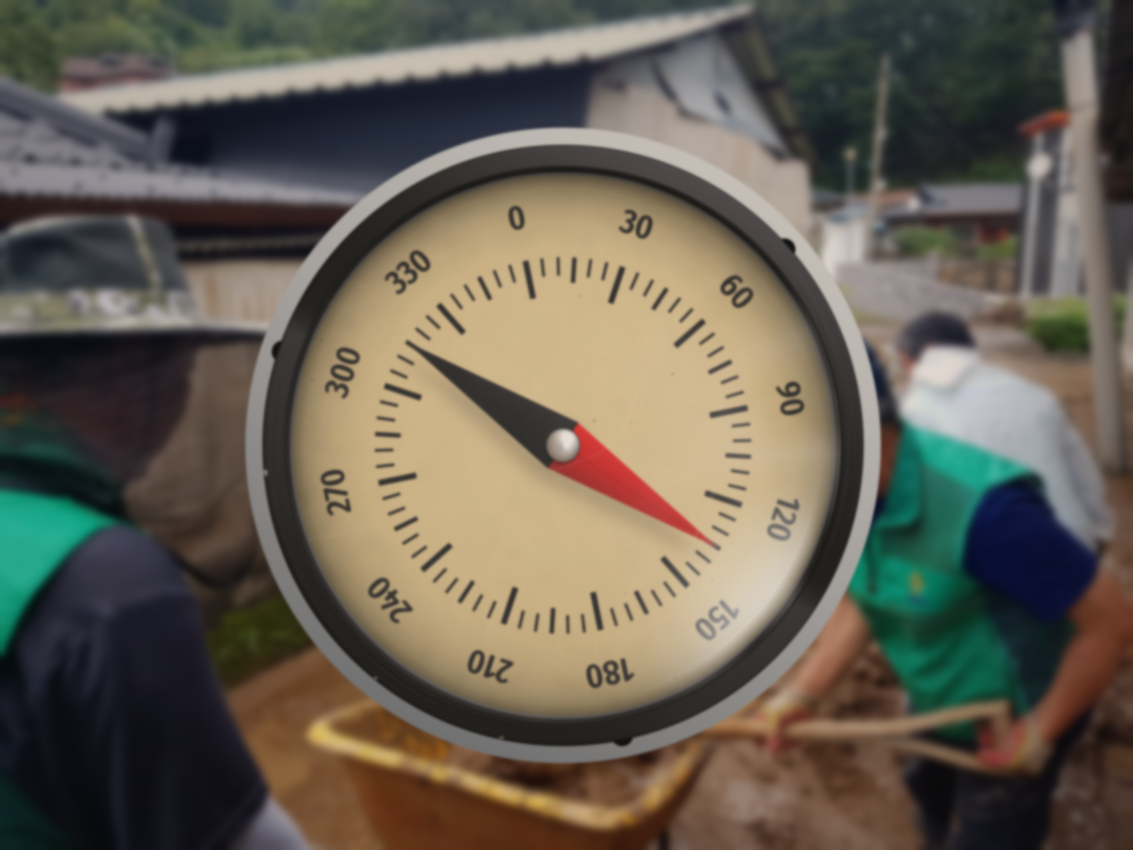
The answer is 135 °
